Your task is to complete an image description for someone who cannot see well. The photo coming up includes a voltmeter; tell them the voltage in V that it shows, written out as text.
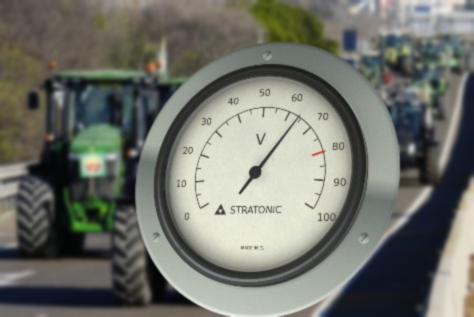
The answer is 65 V
